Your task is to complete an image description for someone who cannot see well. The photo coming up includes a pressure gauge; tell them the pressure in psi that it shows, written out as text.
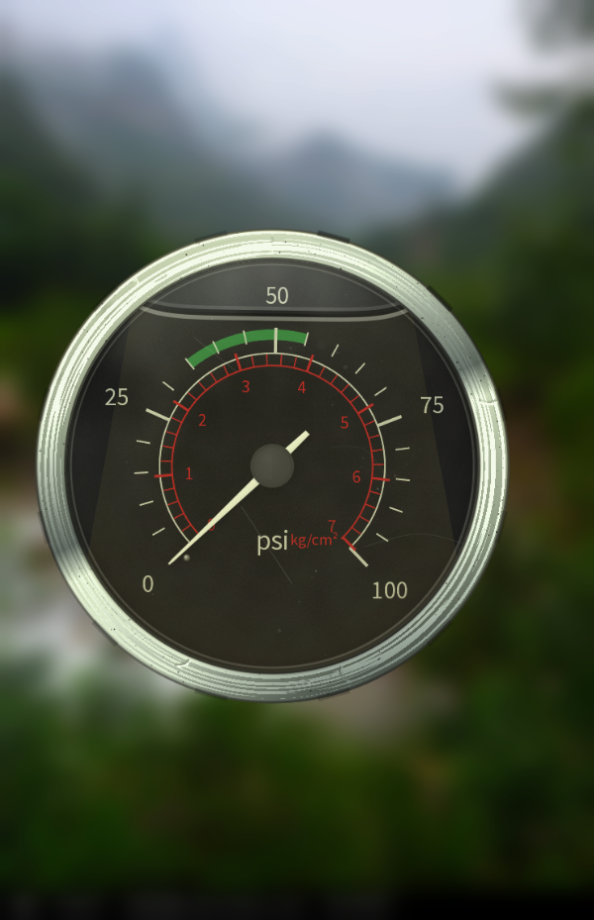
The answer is 0 psi
